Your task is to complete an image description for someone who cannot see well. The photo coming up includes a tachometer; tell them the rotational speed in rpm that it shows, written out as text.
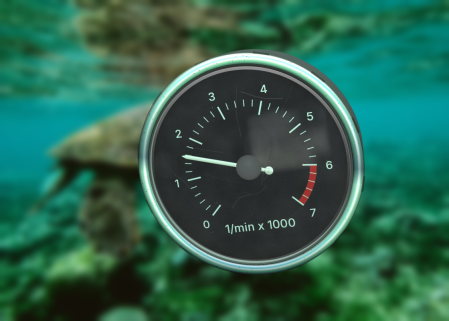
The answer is 1600 rpm
